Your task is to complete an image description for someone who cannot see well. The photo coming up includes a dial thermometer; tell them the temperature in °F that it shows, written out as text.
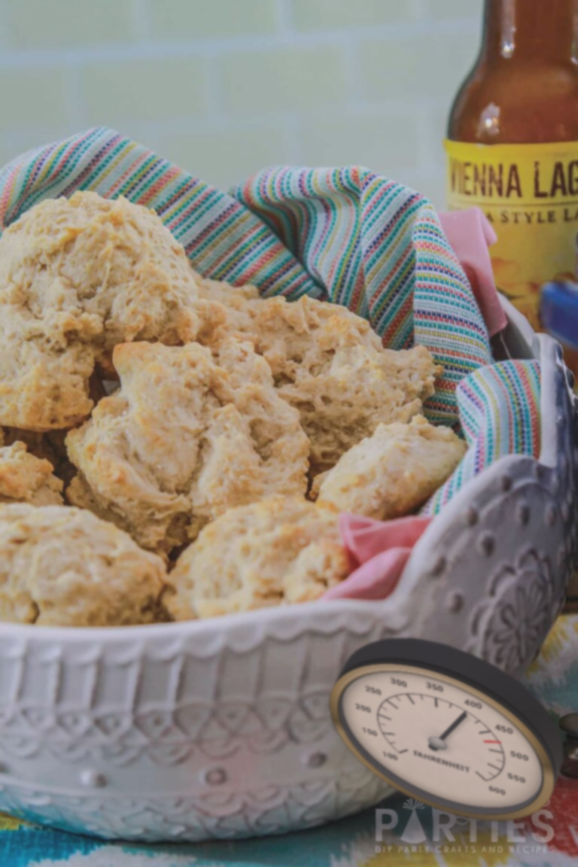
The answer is 400 °F
